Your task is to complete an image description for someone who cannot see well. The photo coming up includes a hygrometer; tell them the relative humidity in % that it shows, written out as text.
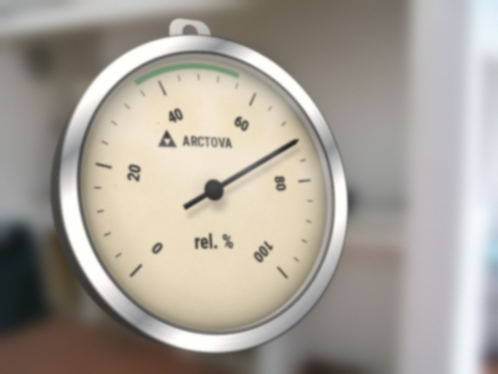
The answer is 72 %
